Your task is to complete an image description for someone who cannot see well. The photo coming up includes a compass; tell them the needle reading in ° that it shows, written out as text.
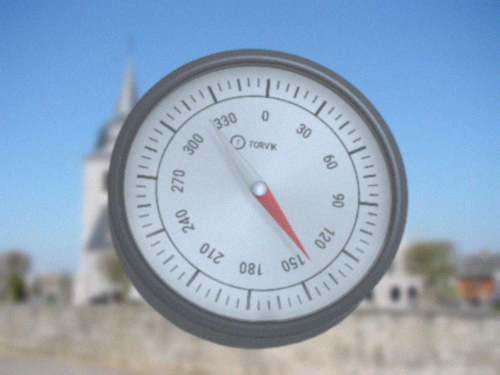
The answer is 140 °
